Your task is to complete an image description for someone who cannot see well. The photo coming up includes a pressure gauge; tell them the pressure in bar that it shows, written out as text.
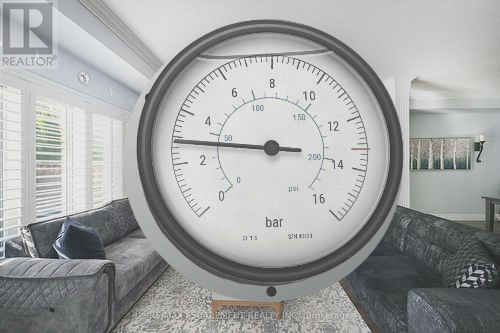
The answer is 2.8 bar
